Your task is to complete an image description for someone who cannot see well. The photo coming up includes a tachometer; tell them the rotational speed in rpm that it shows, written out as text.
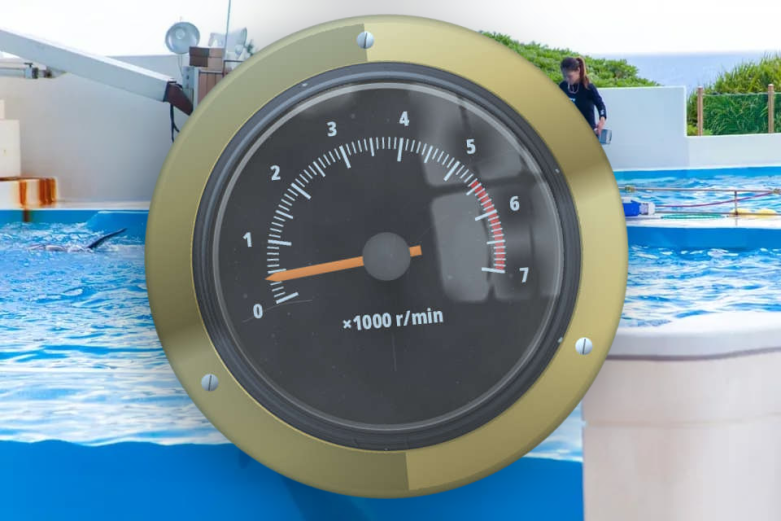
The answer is 400 rpm
